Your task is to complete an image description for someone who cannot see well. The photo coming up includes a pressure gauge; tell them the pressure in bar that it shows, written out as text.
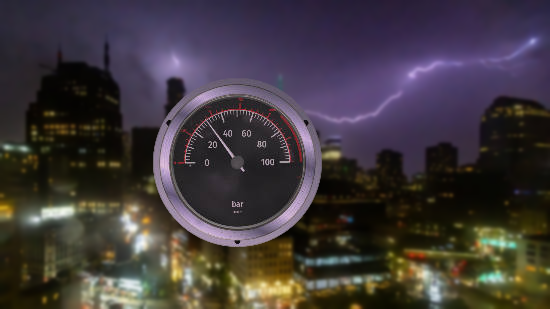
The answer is 30 bar
